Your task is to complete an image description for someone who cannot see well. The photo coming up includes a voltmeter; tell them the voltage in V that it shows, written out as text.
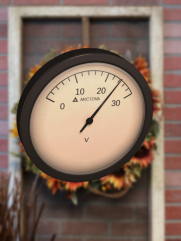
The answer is 24 V
